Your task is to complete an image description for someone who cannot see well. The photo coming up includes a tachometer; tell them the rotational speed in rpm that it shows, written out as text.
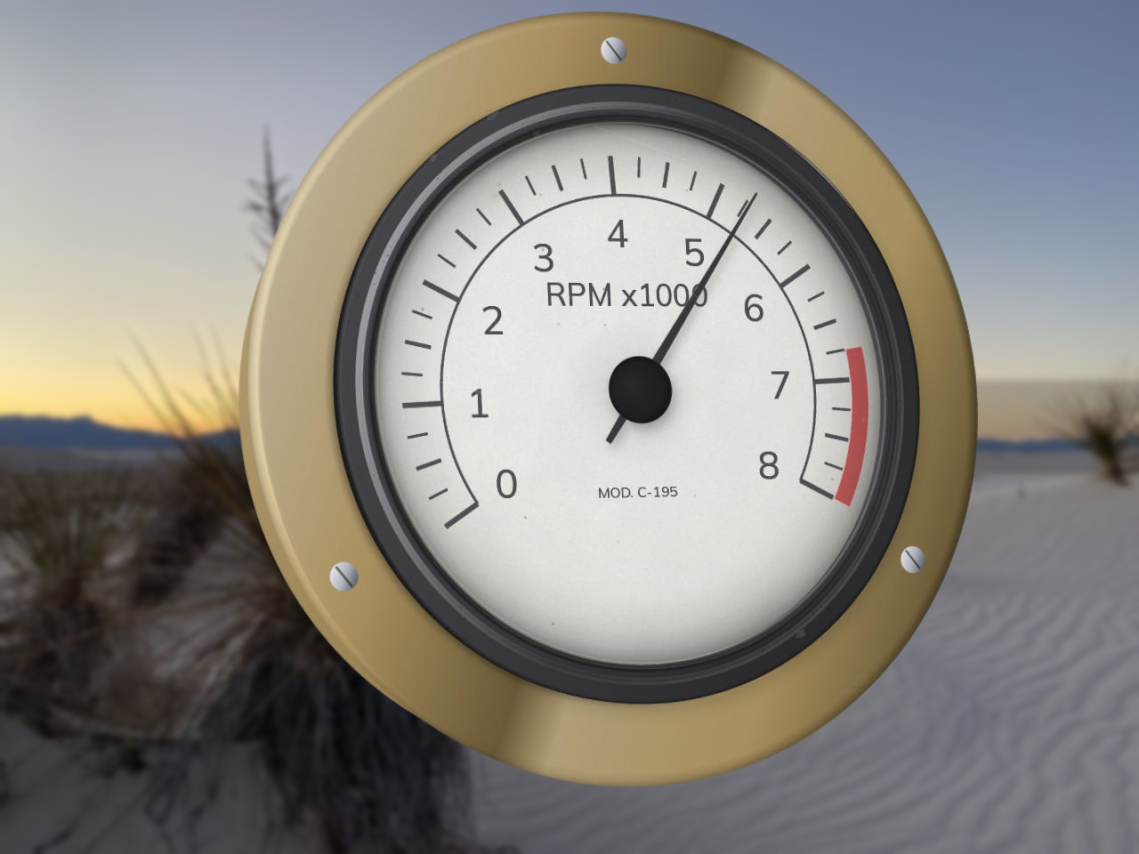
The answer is 5250 rpm
